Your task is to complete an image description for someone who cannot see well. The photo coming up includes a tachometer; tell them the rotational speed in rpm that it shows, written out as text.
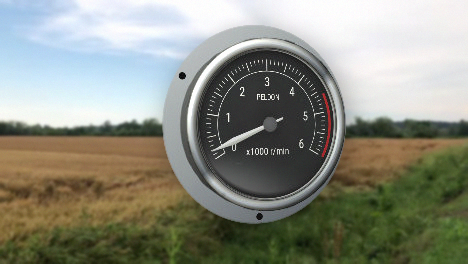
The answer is 200 rpm
